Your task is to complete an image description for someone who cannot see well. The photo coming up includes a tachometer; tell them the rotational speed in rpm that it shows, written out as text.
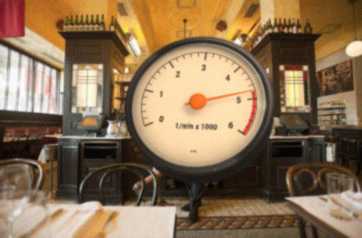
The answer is 4800 rpm
